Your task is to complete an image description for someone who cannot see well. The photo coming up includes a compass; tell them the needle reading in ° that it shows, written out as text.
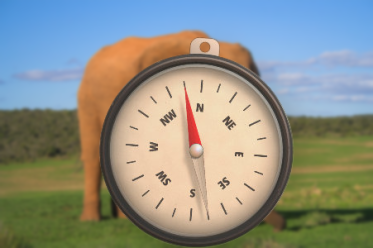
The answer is 345 °
